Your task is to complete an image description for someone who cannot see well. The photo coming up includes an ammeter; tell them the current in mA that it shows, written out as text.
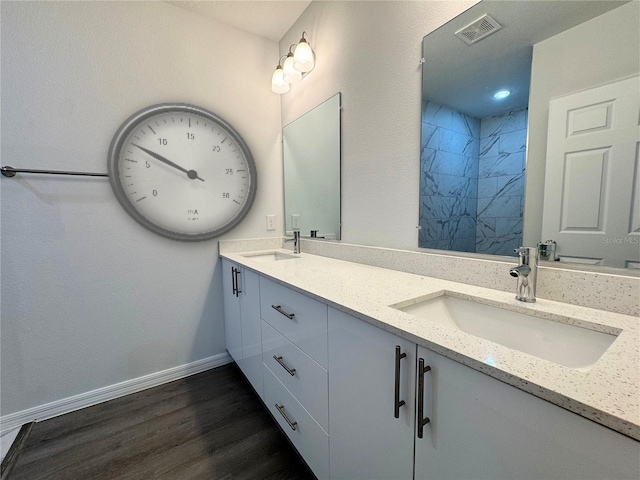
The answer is 7 mA
